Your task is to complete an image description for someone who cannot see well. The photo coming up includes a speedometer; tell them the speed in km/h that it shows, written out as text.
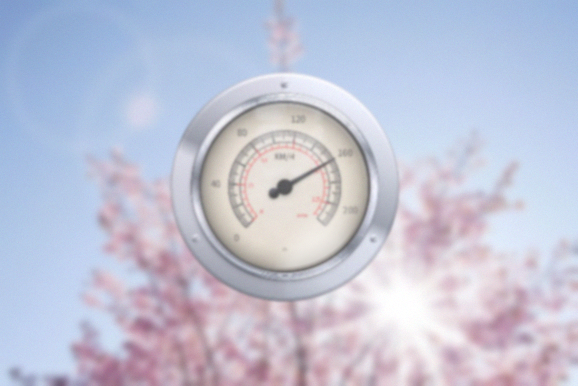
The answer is 160 km/h
